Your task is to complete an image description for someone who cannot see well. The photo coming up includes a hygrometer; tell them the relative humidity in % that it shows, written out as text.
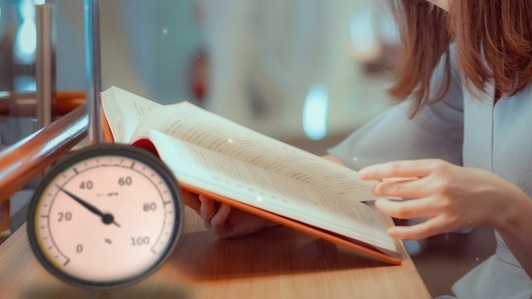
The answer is 32 %
